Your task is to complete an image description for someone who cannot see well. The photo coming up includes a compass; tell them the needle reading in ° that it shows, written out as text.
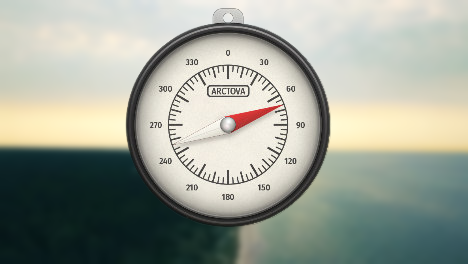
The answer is 70 °
